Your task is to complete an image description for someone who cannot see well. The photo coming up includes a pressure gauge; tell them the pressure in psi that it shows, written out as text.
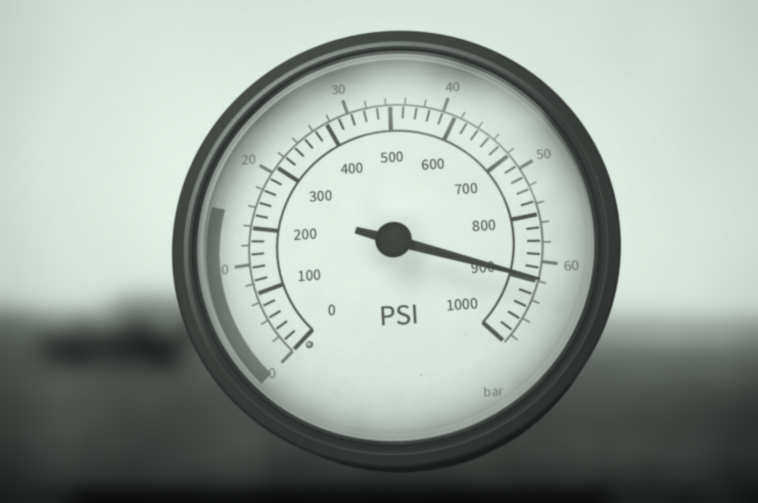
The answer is 900 psi
